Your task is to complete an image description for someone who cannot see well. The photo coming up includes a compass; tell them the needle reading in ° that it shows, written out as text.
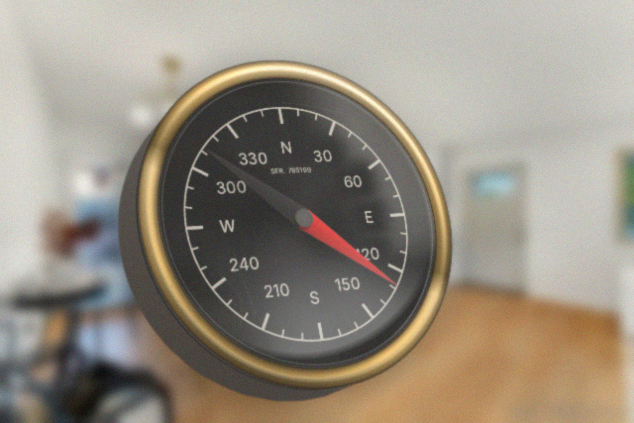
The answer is 130 °
